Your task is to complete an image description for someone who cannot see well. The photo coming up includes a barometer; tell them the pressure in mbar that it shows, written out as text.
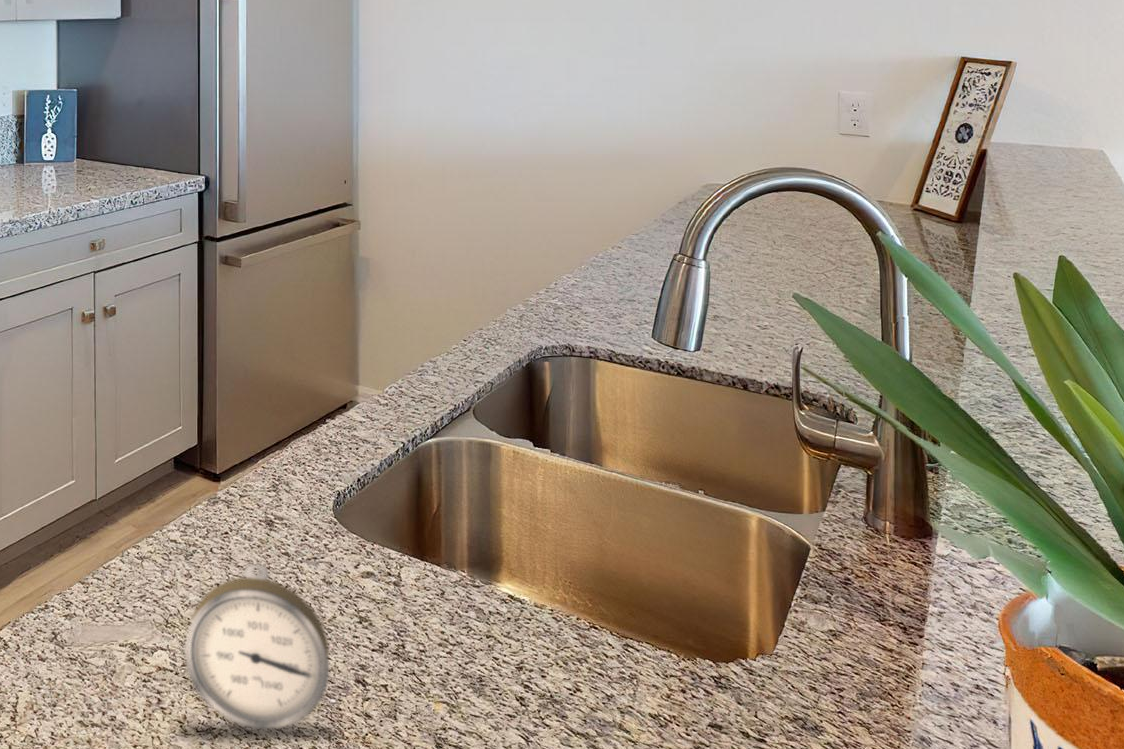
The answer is 1030 mbar
